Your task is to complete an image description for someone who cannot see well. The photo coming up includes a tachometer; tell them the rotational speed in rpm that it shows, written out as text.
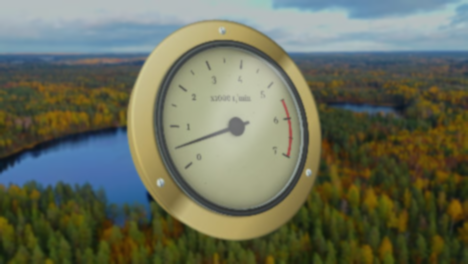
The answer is 500 rpm
